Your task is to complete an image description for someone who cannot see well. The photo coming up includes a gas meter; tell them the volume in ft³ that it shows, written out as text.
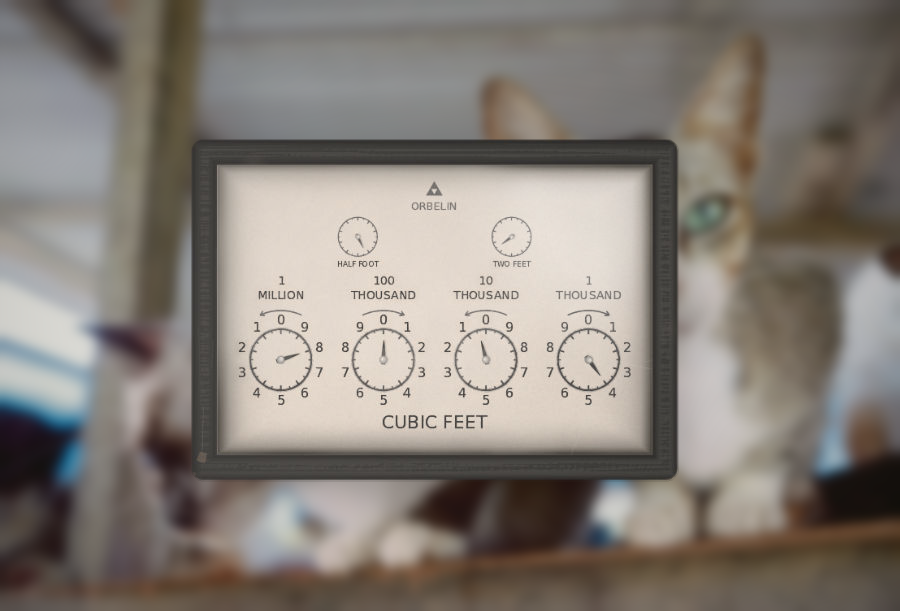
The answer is 800400 ft³
